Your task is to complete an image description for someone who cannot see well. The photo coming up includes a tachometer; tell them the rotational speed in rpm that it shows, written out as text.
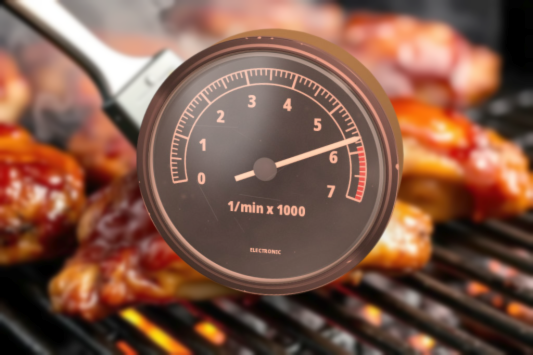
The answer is 5700 rpm
